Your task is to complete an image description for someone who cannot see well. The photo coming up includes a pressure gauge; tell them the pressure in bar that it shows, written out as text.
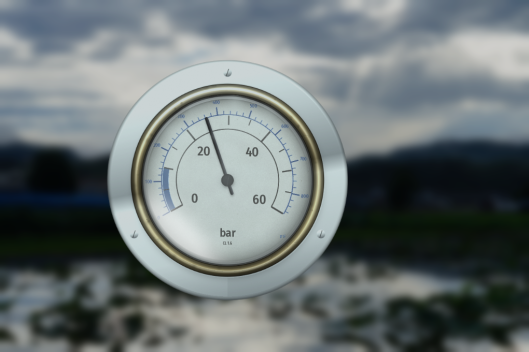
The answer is 25 bar
